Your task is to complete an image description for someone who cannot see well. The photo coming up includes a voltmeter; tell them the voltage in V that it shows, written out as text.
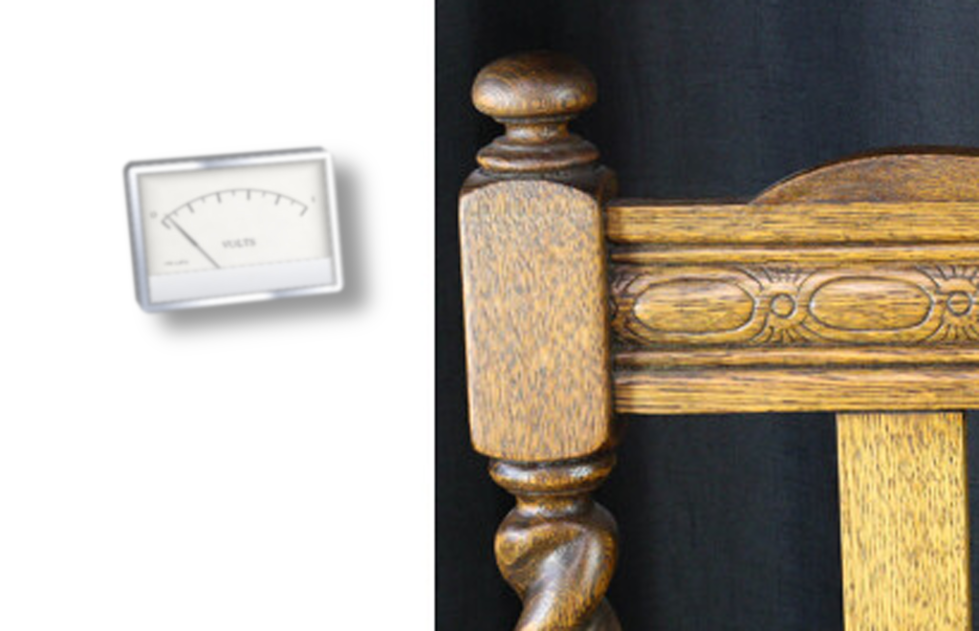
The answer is 0.05 V
